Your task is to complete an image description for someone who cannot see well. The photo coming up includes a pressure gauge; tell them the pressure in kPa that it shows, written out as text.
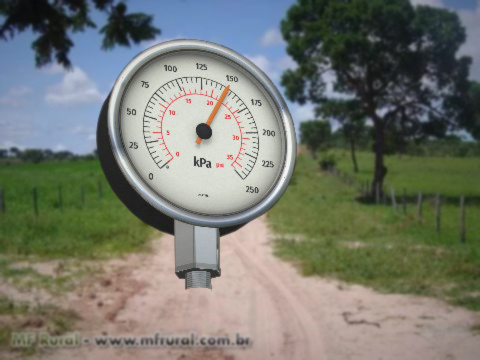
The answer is 150 kPa
